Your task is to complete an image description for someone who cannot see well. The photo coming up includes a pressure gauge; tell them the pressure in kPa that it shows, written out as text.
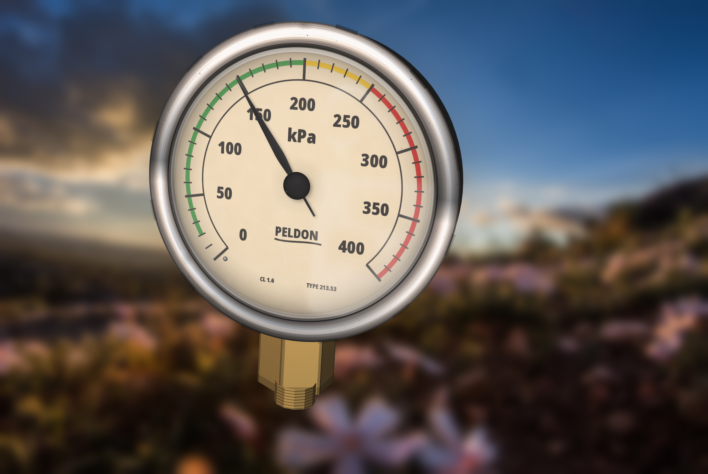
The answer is 150 kPa
